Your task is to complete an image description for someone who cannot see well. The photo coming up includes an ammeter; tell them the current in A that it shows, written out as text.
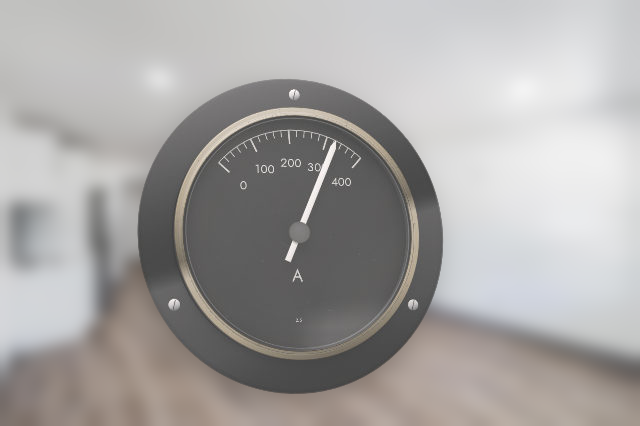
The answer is 320 A
